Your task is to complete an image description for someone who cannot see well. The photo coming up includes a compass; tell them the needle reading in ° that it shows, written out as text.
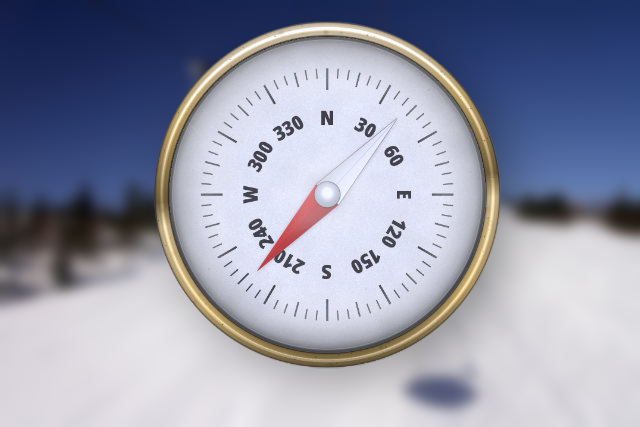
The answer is 222.5 °
